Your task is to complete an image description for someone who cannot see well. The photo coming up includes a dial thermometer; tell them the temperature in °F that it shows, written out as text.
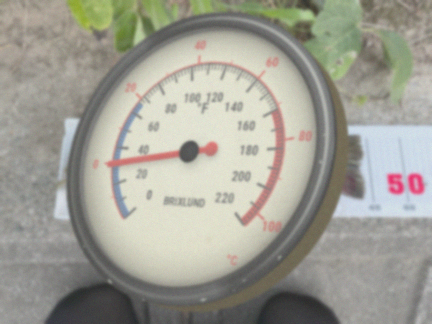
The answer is 30 °F
